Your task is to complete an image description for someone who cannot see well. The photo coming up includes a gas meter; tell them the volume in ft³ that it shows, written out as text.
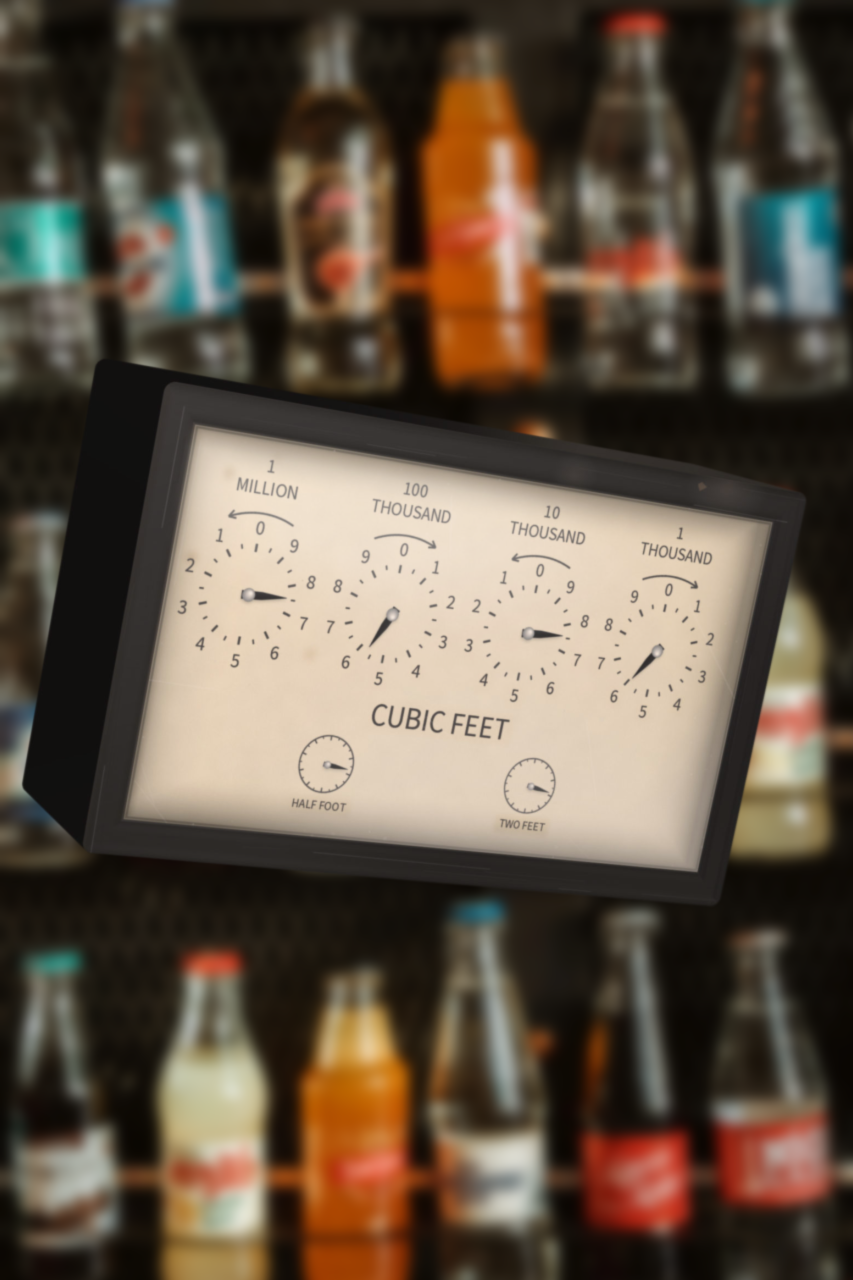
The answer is 757600 ft³
